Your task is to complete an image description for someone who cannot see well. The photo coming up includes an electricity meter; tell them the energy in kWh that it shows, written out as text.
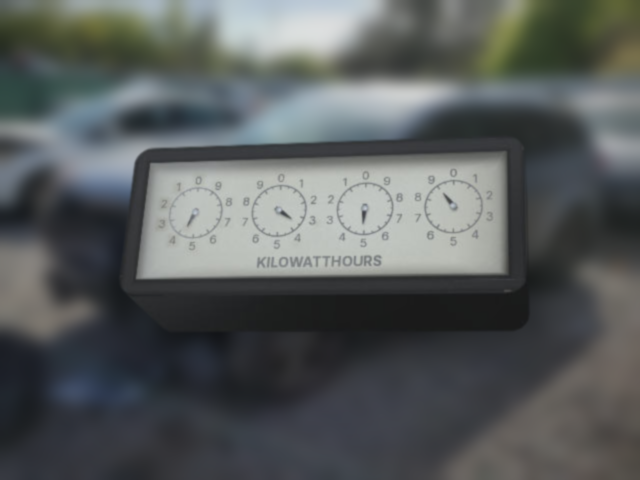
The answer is 4349 kWh
